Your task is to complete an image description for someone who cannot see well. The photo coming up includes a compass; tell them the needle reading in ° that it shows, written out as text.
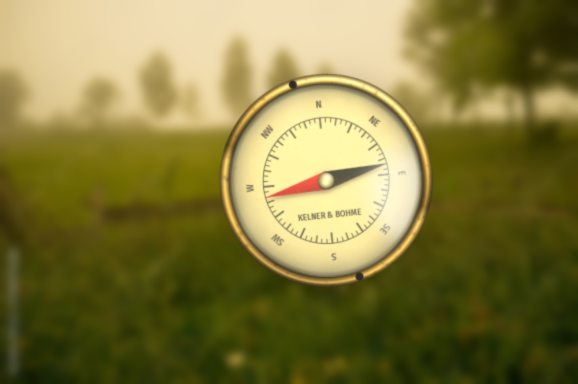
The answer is 260 °
